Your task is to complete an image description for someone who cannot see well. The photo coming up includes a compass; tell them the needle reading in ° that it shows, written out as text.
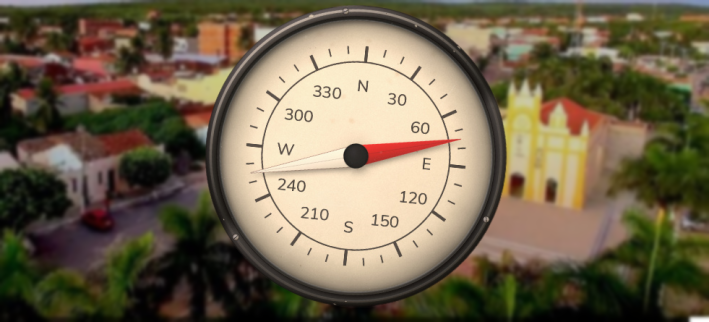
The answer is 75 °
